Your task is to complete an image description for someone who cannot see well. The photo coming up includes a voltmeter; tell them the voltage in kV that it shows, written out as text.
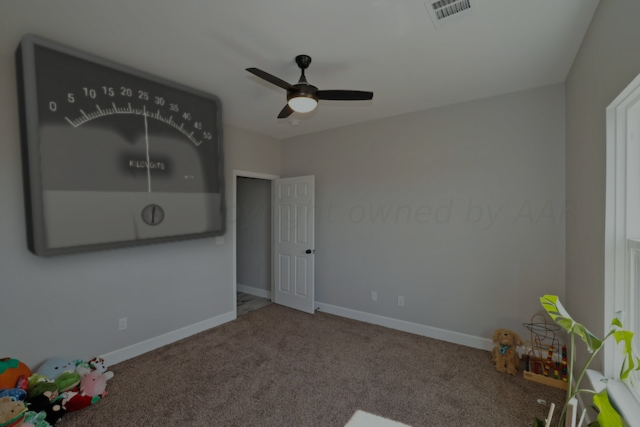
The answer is 25 kV
